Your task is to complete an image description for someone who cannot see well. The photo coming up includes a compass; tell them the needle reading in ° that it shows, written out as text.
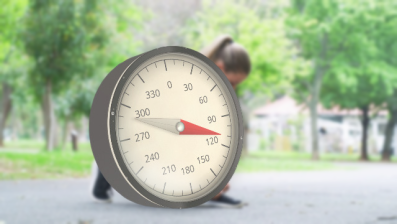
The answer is 110 °
